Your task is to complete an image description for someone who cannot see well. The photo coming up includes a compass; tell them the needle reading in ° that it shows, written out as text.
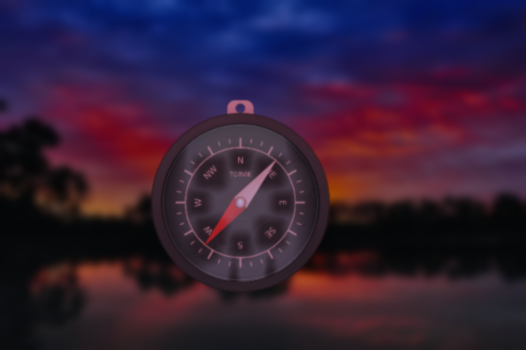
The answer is 220 °
